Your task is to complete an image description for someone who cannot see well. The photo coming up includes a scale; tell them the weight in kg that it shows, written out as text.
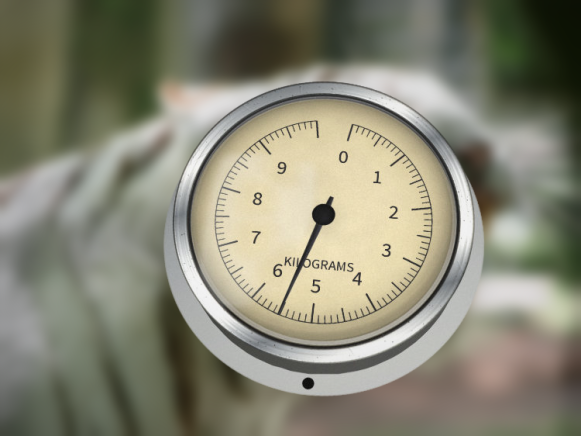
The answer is 5.5 kg
